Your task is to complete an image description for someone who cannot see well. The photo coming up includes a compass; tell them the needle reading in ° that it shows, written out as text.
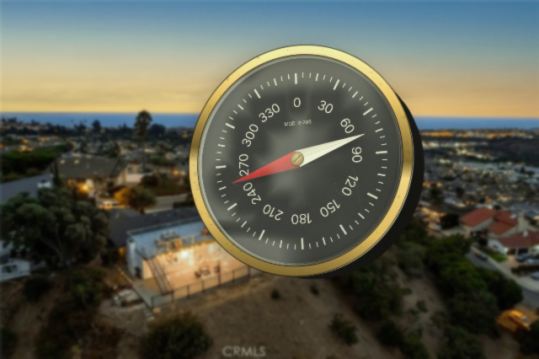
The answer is 255 °
